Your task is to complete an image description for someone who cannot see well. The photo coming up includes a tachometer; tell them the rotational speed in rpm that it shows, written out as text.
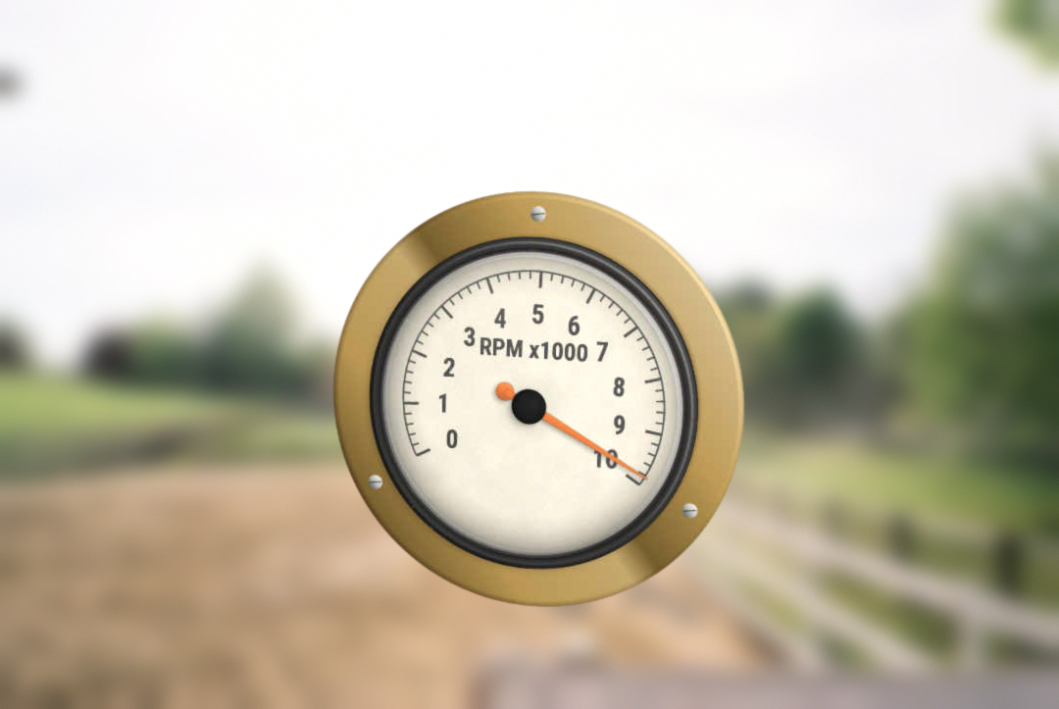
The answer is 9800 rpm
